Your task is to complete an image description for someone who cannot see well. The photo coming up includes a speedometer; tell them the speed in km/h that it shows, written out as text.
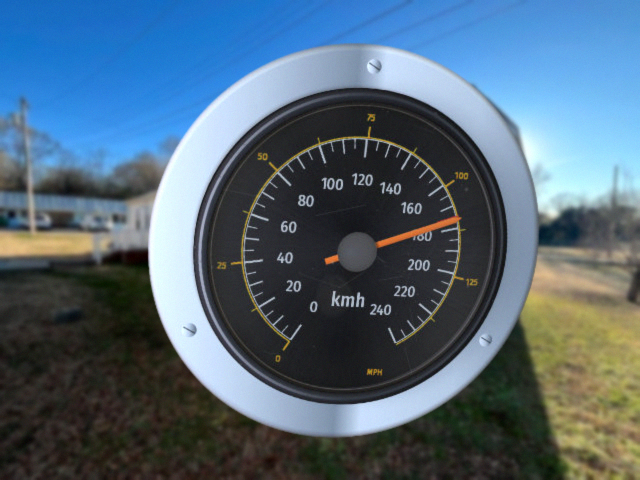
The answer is 175 km/h
